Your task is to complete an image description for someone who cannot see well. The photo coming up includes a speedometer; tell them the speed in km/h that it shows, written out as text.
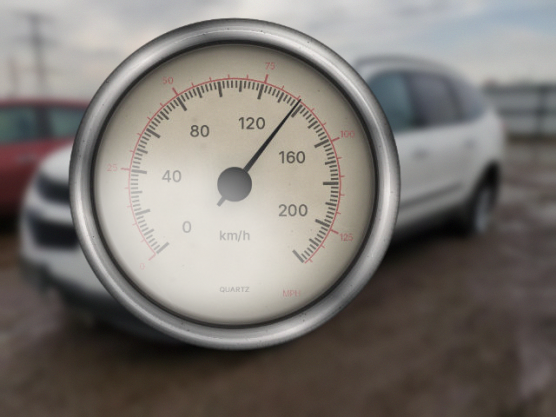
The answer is 138 km/h
